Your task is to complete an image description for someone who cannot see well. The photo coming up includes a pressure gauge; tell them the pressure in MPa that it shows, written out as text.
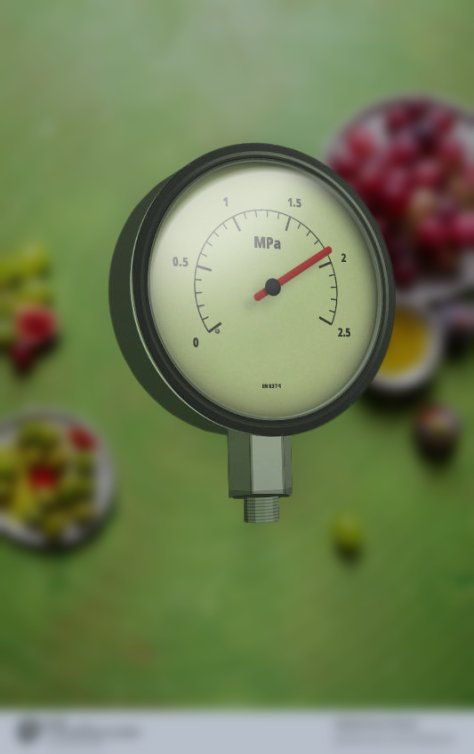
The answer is 1.9 MPa
